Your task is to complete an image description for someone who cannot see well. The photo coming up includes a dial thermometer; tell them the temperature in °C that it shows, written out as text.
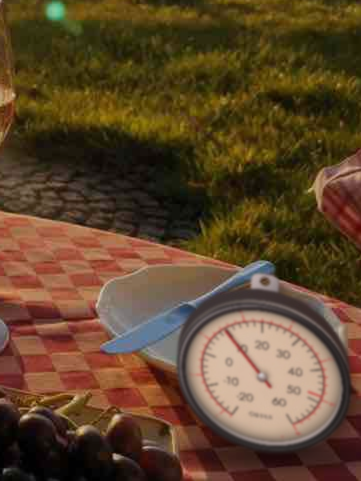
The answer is 10 °C
